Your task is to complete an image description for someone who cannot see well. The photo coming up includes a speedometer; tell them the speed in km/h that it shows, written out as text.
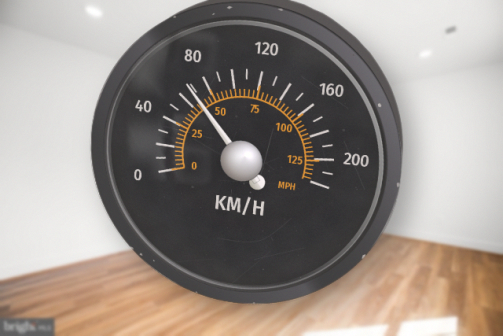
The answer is 70 km/h
